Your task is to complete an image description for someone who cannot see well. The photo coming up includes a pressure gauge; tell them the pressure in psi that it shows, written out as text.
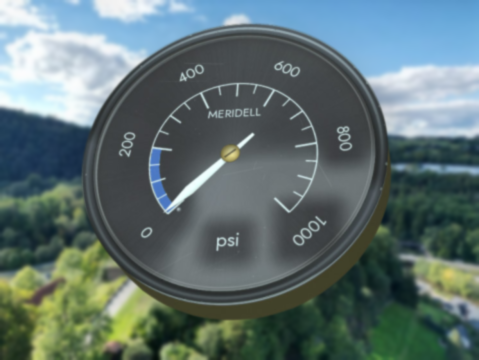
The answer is 0 psi
